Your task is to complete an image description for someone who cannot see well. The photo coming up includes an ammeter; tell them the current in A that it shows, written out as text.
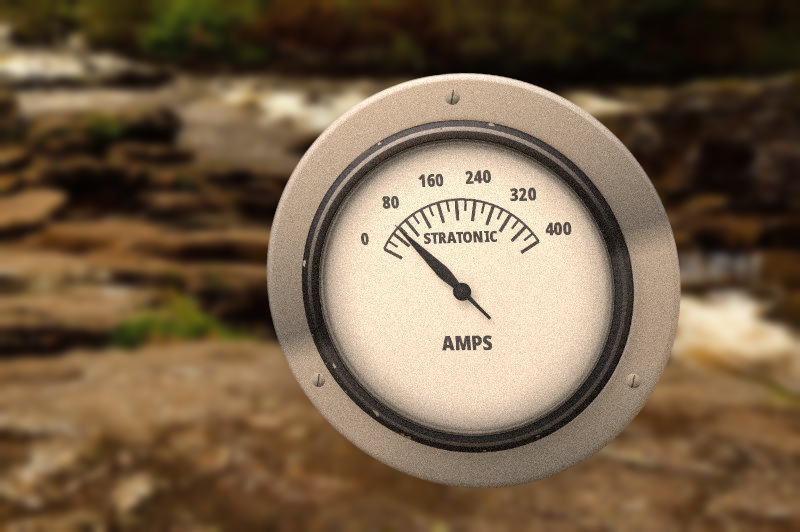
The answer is 60 A
